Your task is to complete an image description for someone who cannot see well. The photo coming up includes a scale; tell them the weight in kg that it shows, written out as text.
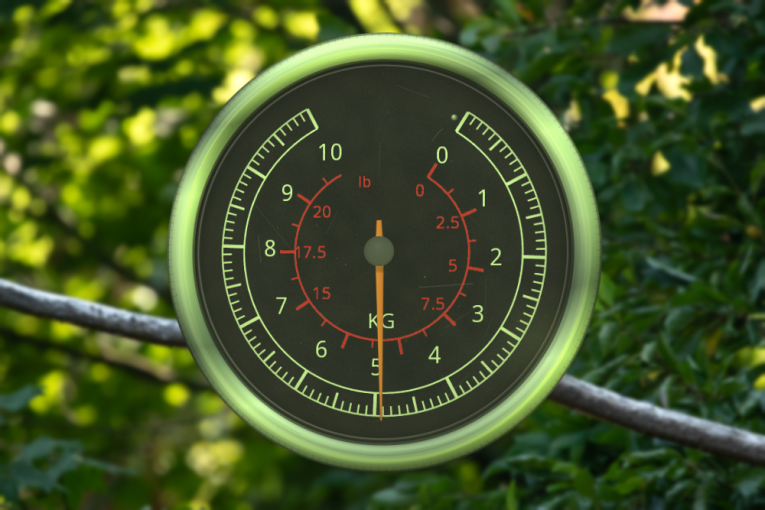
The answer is 4.9 kg
